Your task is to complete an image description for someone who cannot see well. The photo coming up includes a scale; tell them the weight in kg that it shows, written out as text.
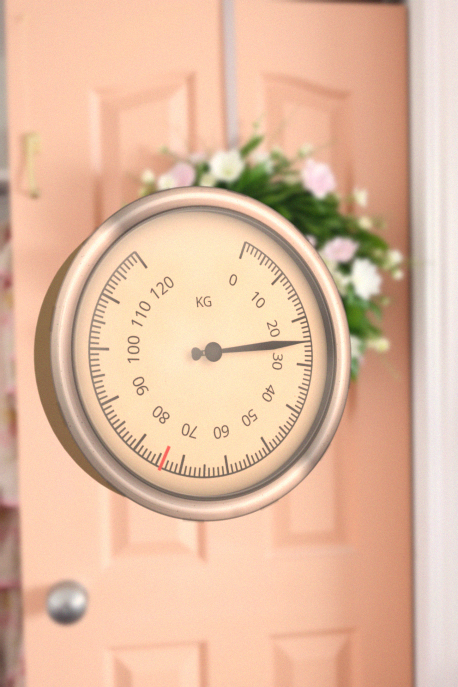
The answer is 25 kg
